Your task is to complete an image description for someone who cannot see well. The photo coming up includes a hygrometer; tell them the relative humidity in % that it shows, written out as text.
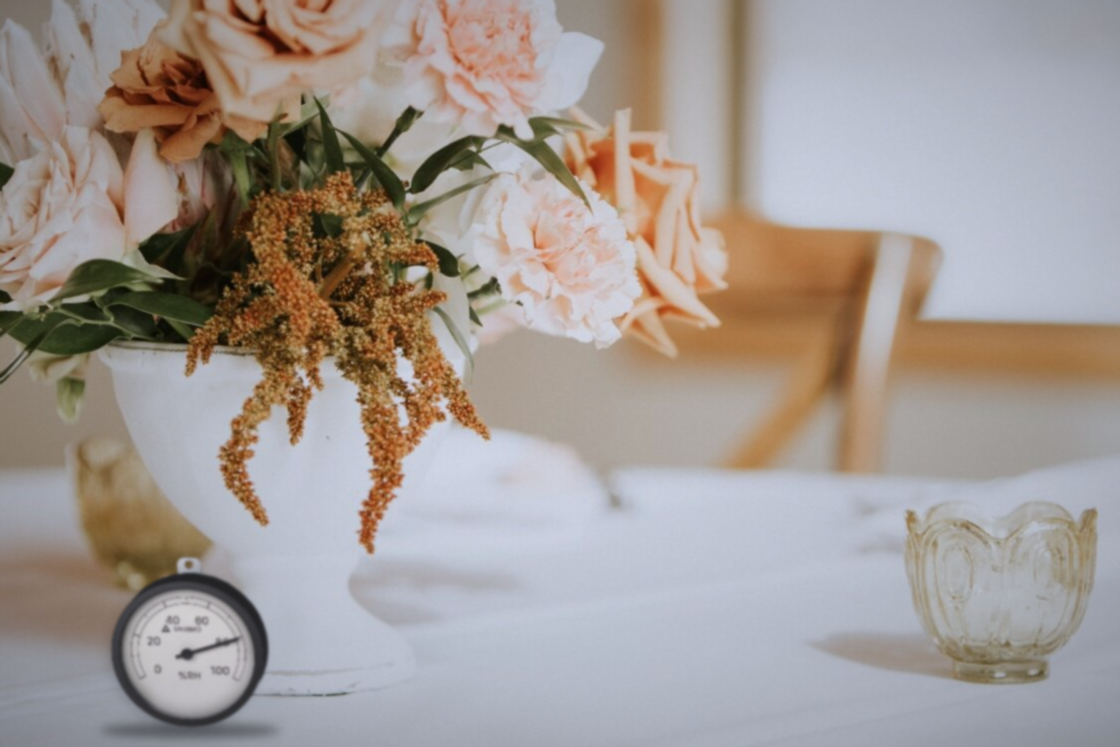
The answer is 80 %
